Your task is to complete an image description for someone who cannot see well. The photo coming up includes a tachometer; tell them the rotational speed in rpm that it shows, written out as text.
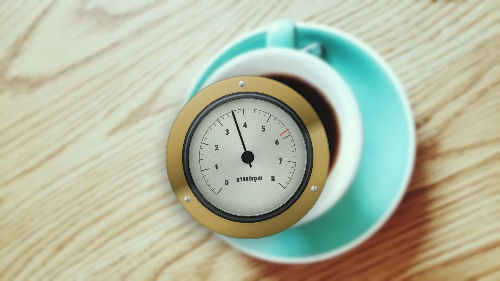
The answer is 3600 rpm
